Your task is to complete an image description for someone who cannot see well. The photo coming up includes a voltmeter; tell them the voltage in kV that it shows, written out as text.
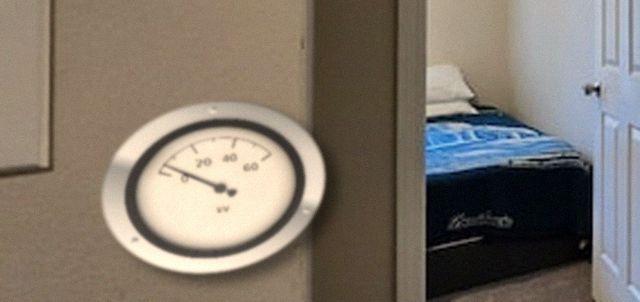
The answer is 5 kV
